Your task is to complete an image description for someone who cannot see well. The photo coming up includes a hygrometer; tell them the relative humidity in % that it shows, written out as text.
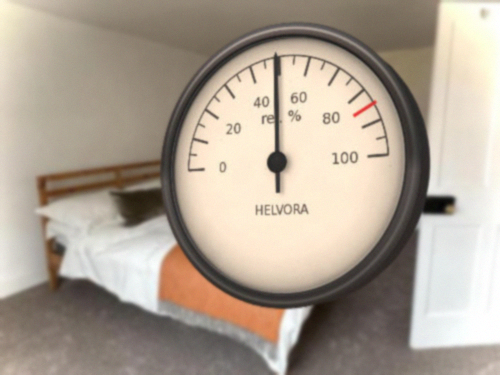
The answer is 50 %
